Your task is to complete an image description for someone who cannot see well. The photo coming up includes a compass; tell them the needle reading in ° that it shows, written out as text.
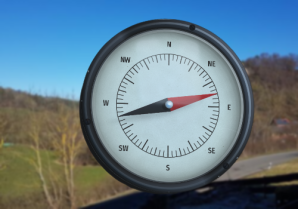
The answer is 75 °
